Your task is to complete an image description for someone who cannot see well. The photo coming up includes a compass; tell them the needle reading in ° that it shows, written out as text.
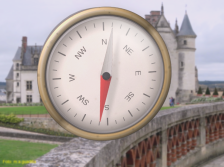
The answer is 190 °
